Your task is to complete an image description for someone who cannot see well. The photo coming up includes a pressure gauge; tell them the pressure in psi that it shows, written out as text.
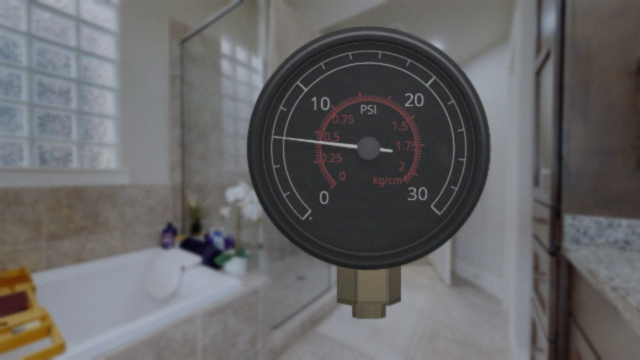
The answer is 6 psi
